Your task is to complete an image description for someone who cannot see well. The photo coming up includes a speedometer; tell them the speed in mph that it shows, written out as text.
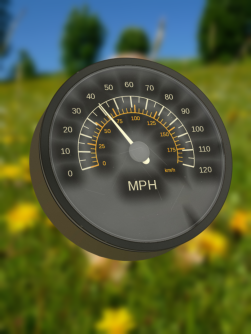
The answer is 40 mph
